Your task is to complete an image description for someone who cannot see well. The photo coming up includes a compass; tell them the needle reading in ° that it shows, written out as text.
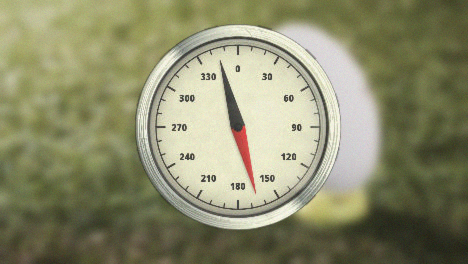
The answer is 165 °
